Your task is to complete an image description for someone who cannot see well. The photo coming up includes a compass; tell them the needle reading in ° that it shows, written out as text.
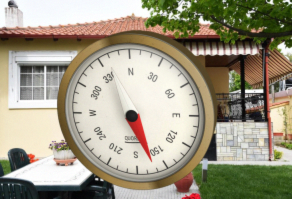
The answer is 160 °
